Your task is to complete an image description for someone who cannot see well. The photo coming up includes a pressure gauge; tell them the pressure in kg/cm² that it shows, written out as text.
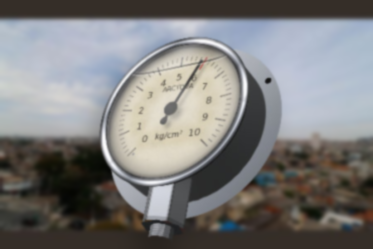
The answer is 6 kg/cm²
